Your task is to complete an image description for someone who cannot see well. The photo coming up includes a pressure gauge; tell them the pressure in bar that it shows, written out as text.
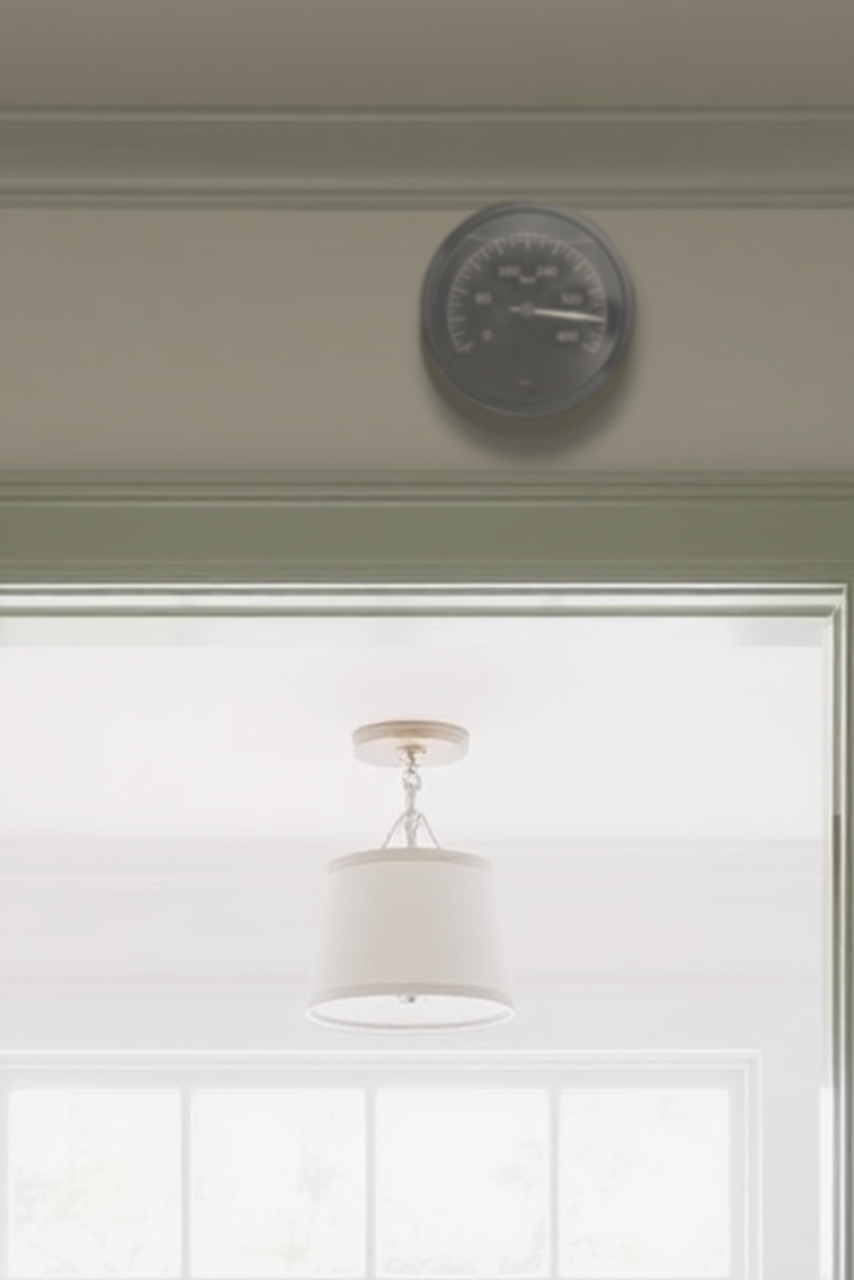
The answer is 360 bar
